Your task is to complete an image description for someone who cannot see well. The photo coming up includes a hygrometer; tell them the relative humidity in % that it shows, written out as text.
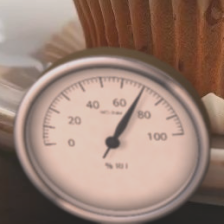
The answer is 70 %
